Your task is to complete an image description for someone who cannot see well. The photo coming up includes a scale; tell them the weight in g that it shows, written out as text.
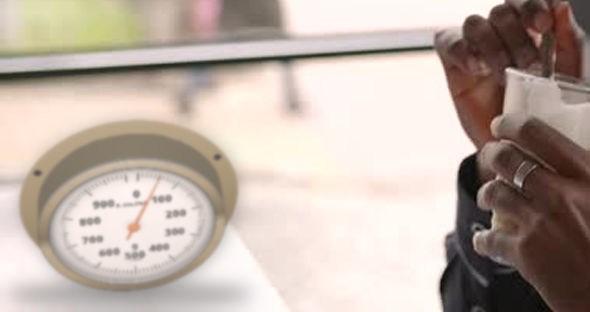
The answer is 50 g
